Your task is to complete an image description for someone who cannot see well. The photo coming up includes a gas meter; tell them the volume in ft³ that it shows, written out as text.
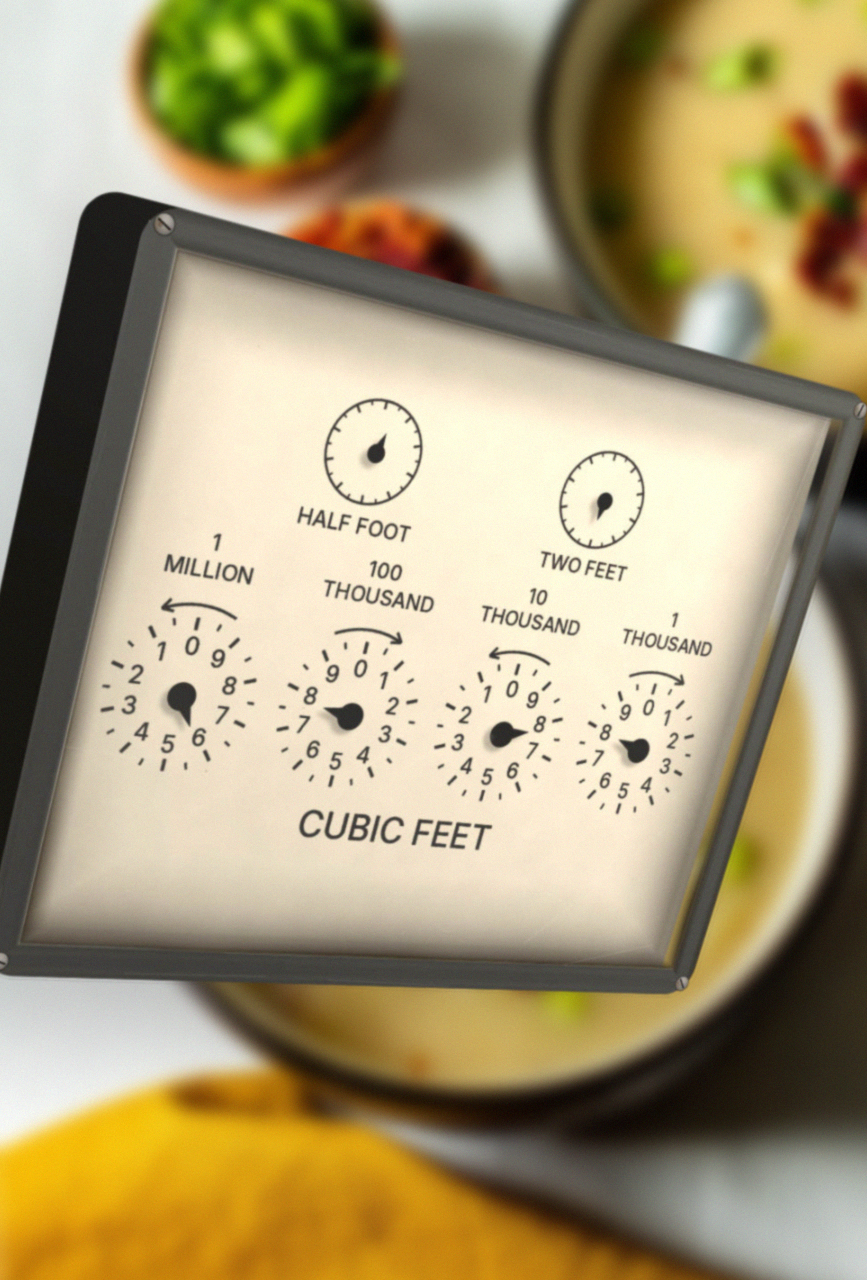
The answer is 577800 ft³
